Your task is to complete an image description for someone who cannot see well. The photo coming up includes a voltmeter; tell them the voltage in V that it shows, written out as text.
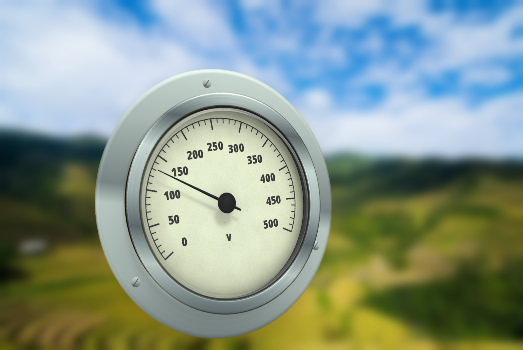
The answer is 130 V
